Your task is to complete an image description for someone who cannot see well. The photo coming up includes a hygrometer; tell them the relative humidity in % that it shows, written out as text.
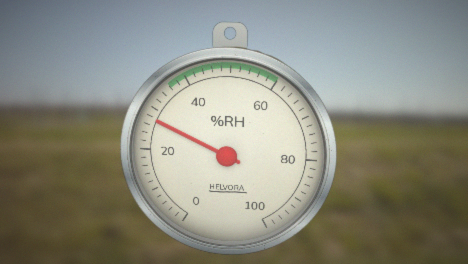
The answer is 28 %
